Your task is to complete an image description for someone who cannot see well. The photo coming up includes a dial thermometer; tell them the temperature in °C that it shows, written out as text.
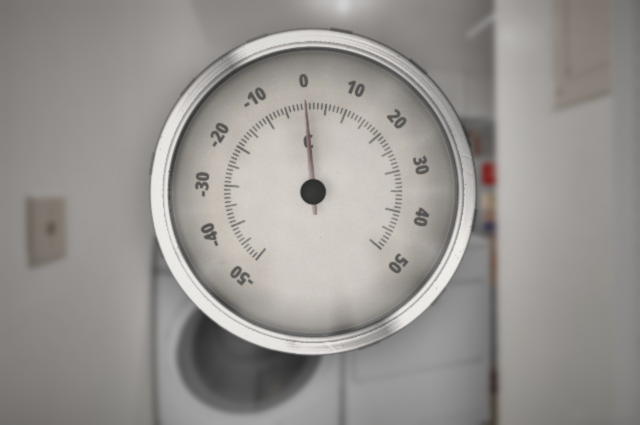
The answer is 0 °C
